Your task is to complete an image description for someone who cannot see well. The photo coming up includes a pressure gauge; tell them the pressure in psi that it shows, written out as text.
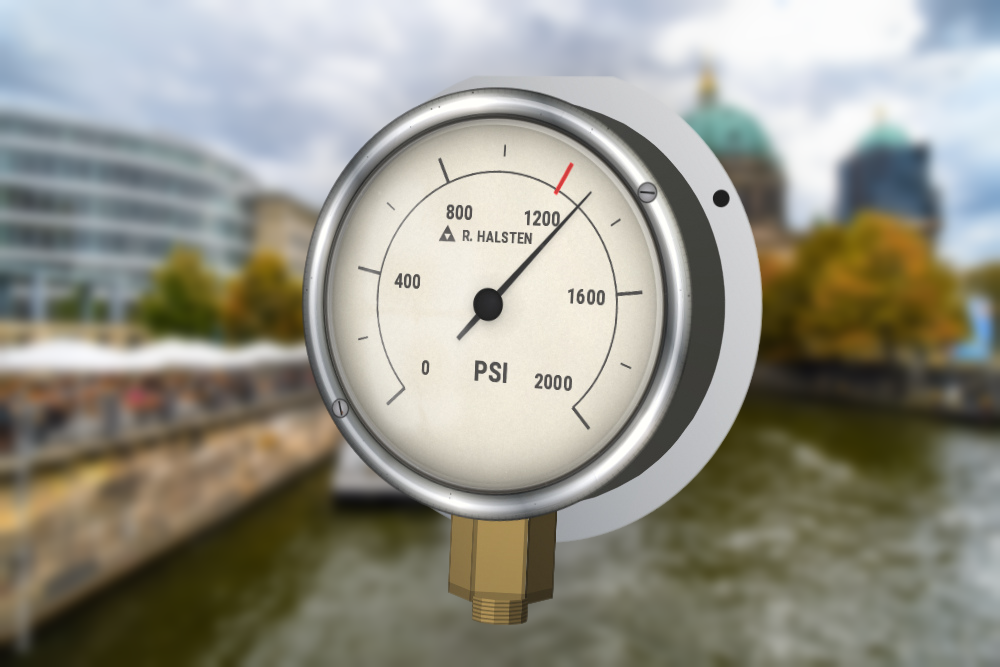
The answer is 1300 psi
